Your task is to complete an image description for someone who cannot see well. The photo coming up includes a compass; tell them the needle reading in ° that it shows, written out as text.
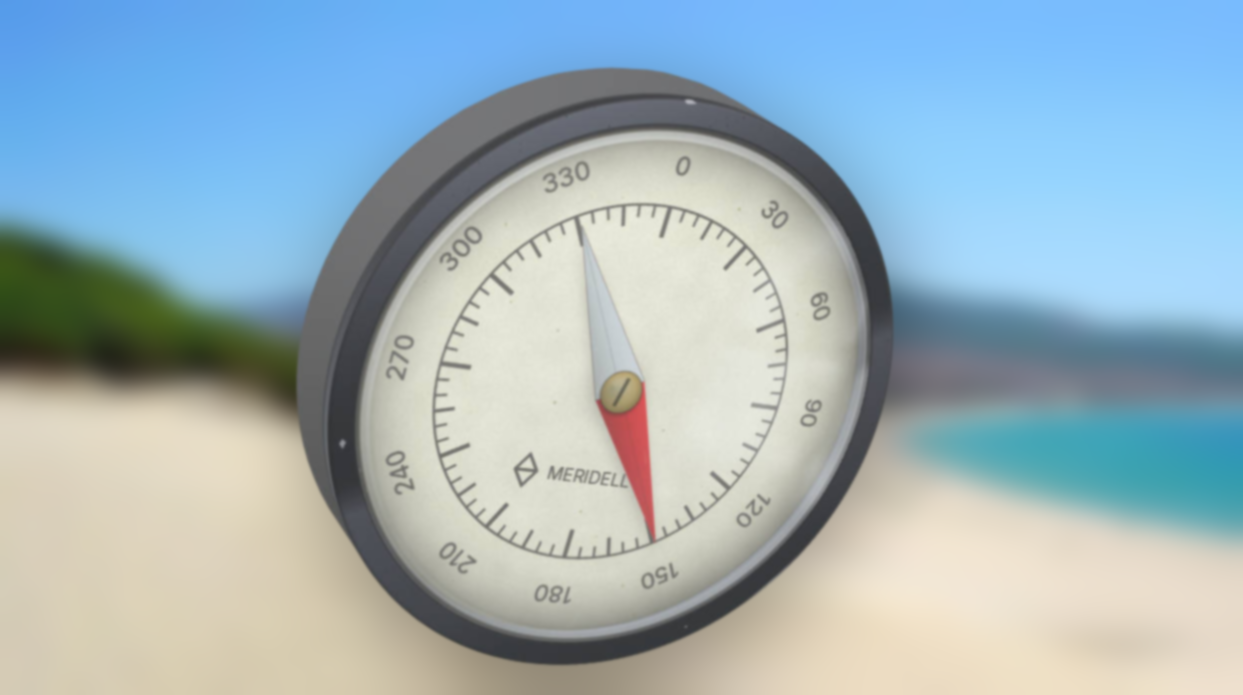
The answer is 150 °
